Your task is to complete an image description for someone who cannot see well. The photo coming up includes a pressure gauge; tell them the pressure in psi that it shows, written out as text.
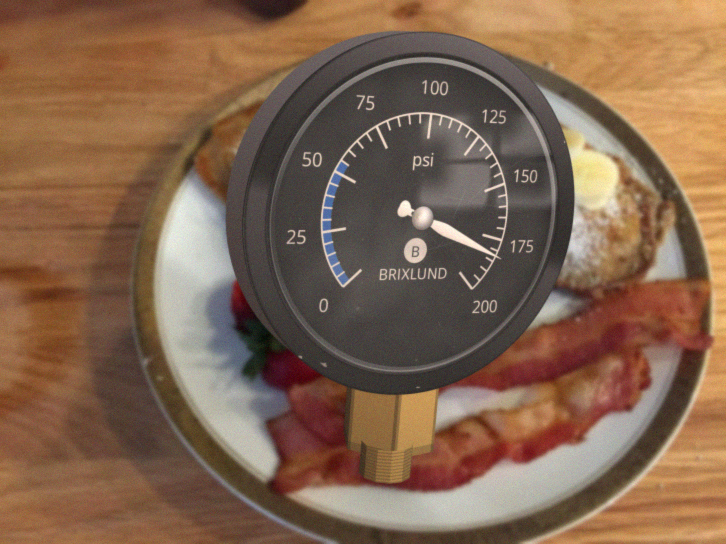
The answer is 182.5 psi
